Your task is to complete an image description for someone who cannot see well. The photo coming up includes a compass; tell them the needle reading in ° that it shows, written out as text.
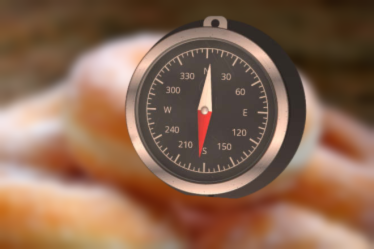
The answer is 185 °
